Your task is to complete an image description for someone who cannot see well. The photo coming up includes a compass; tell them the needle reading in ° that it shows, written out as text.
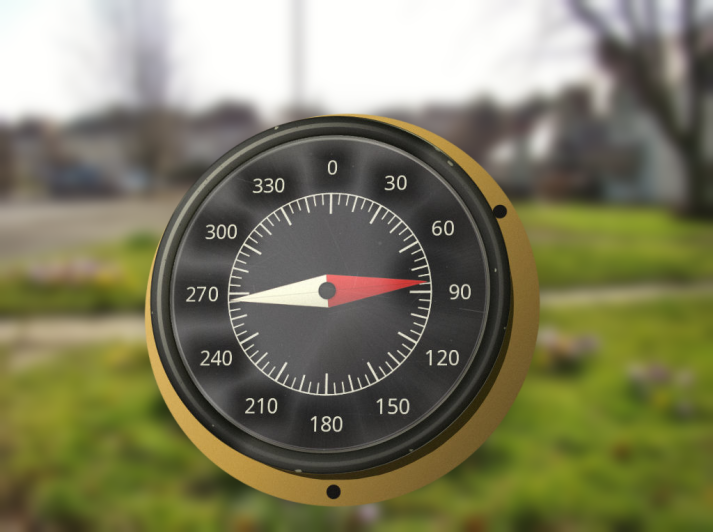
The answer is 85 °
